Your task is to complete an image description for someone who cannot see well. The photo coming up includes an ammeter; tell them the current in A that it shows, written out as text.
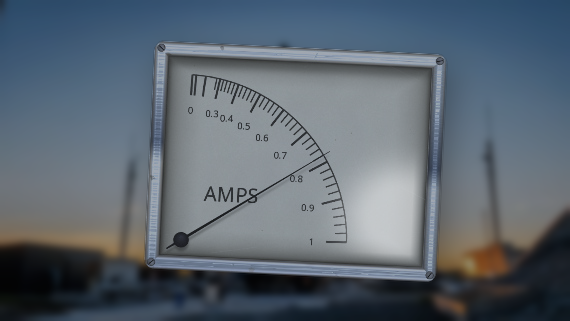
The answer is 0.78 A
